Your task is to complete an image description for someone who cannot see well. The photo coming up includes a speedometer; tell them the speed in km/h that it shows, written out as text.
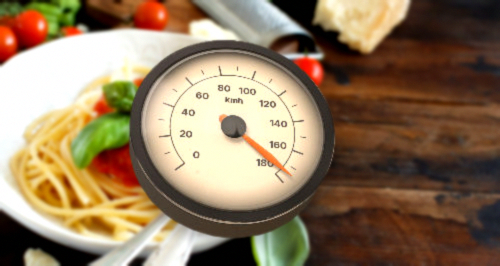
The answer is 175 km/h
